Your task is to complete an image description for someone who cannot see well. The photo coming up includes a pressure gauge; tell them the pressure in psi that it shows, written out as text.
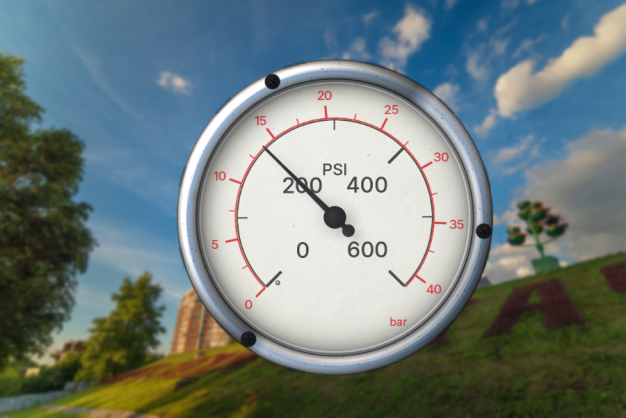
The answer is 200 psi
